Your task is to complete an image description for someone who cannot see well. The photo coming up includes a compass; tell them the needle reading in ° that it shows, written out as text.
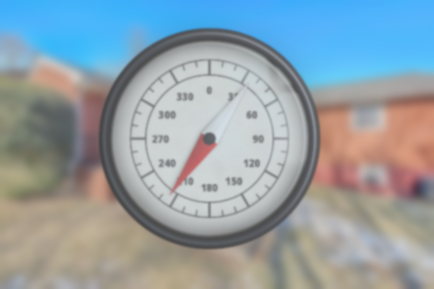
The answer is 215 °
